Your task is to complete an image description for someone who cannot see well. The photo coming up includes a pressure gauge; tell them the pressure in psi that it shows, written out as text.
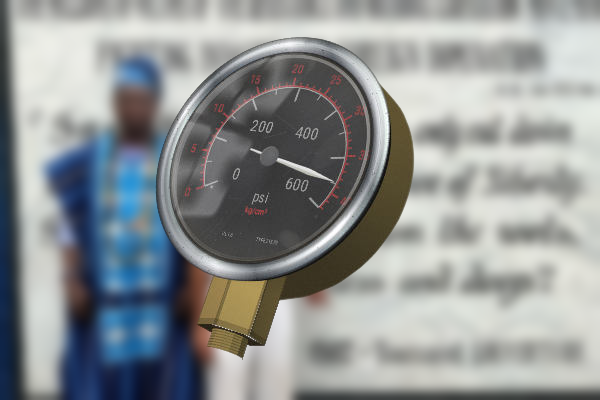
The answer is 550 psi
